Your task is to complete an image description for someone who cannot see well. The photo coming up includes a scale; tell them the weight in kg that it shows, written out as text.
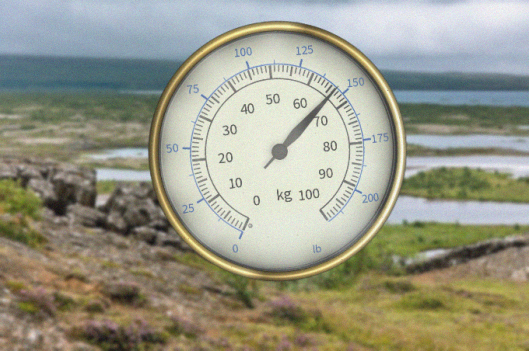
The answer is 66 kg
